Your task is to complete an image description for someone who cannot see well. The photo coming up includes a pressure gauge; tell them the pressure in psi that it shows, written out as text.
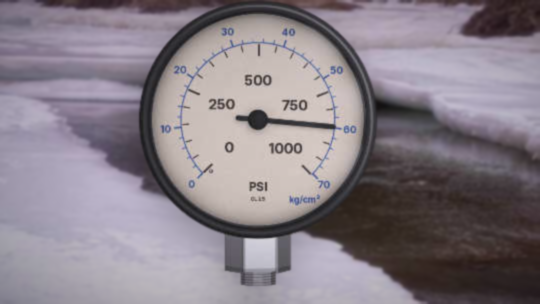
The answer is 850 psi
